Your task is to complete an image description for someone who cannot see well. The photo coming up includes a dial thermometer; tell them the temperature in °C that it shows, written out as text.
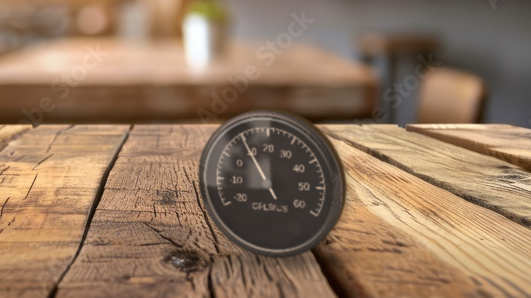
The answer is 10 °C
